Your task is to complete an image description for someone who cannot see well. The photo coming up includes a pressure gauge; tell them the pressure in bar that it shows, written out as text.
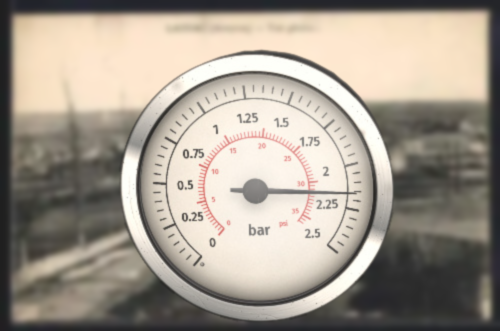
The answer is 2.15 bar
